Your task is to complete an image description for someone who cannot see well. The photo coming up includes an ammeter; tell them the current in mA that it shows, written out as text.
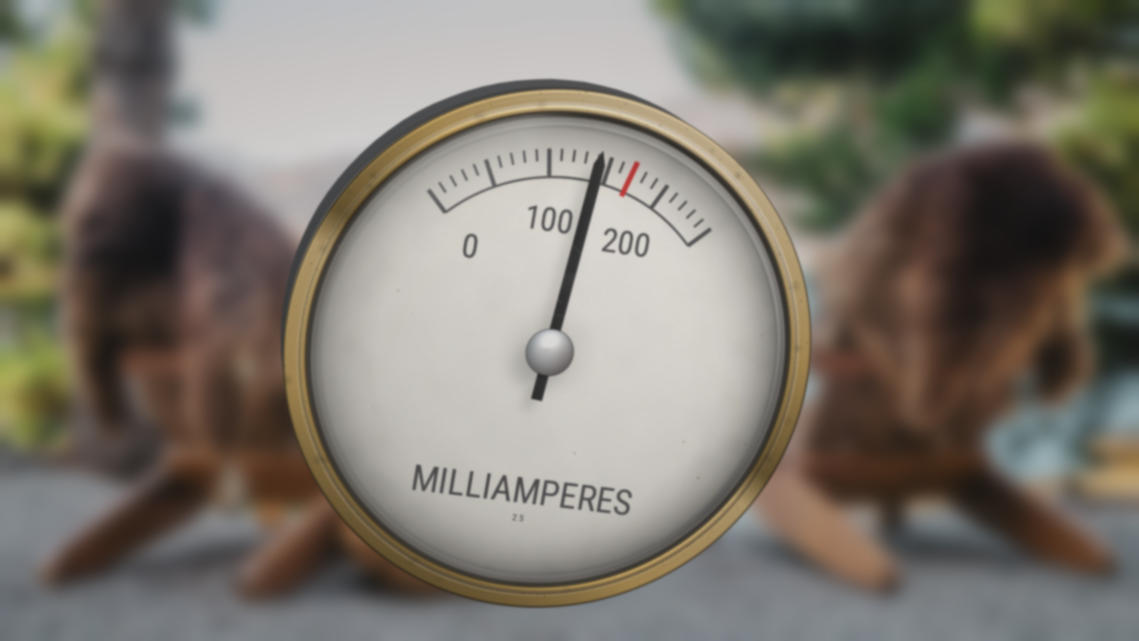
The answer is 140 mA
